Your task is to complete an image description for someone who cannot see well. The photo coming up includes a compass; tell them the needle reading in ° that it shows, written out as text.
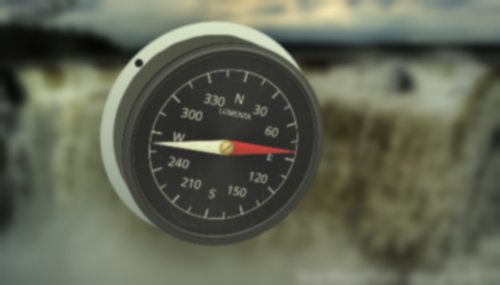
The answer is 82.5 °
